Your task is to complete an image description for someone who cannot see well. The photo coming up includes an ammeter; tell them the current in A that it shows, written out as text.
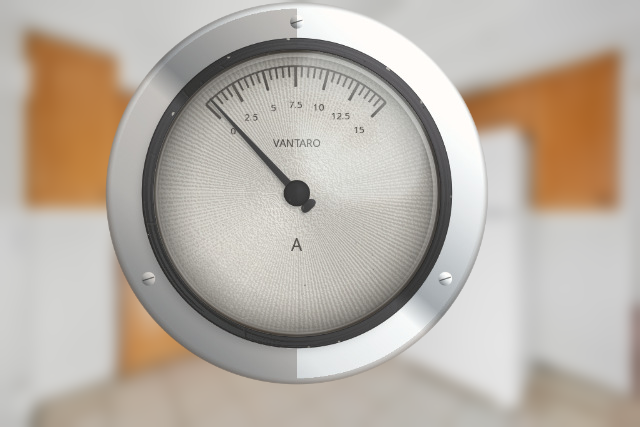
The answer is 0.5 A
